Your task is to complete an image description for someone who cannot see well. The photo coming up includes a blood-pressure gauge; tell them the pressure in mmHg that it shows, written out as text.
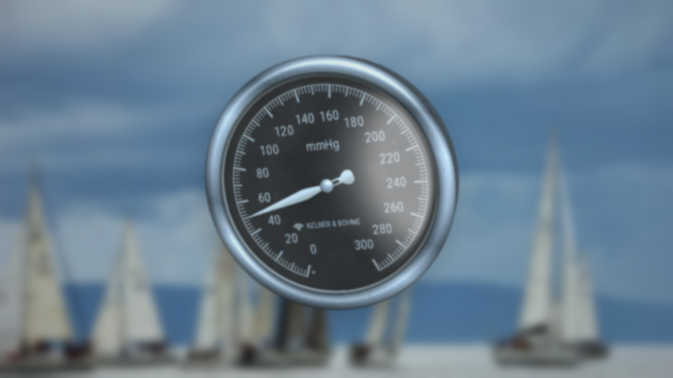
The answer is 50 mmHg
